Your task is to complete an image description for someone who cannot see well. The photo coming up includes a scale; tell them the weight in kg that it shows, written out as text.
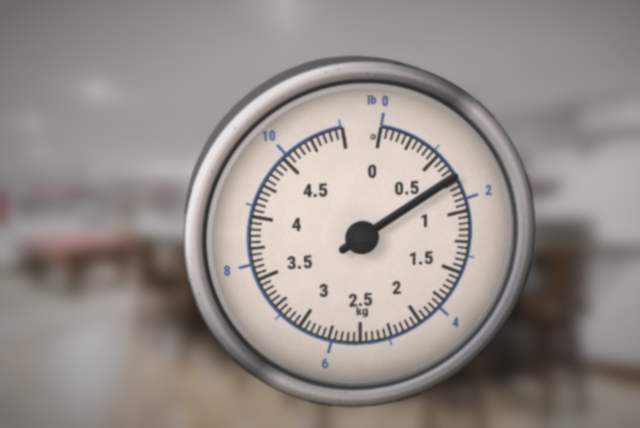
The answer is 0.7 kg
